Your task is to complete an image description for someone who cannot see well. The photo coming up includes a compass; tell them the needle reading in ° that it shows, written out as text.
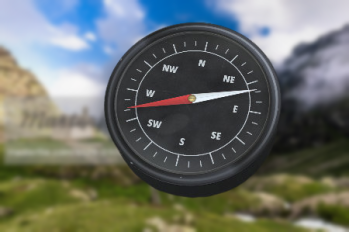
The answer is 250 °
